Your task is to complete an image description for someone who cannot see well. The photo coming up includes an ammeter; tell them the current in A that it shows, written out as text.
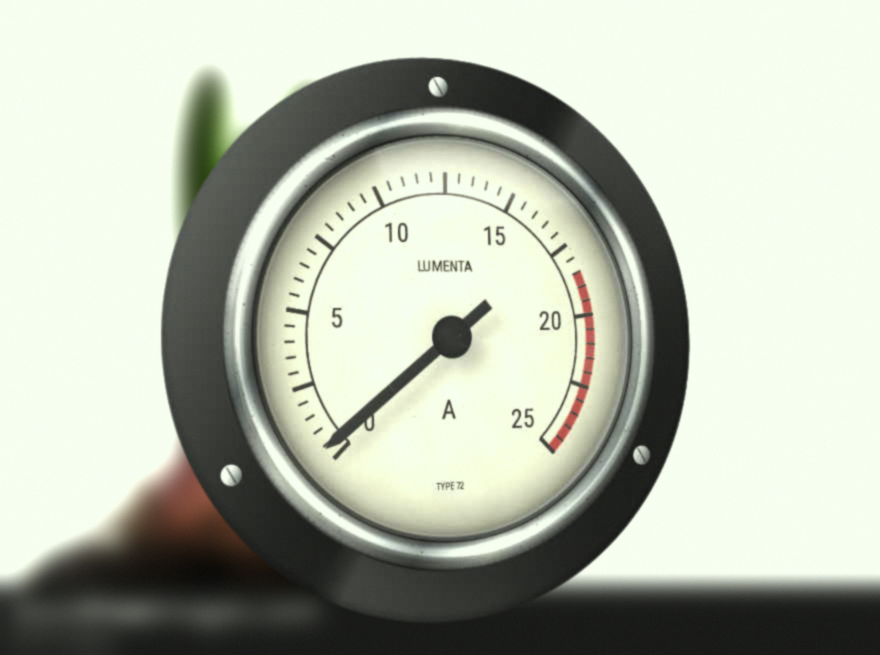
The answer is 0.5 A
